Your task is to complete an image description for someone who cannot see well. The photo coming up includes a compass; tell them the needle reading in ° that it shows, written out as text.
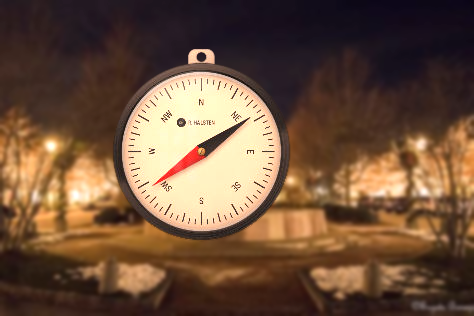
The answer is 235 °
